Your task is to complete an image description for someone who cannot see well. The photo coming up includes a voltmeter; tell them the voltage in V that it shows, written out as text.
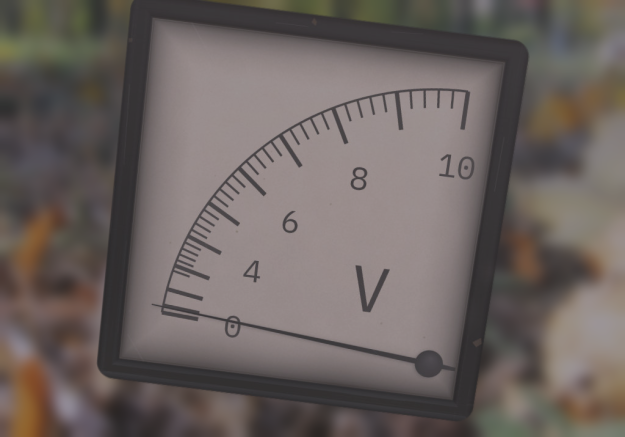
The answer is 1 V
